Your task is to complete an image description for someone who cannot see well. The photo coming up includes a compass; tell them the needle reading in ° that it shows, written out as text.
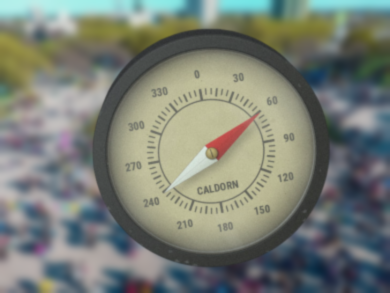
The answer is 60 °
